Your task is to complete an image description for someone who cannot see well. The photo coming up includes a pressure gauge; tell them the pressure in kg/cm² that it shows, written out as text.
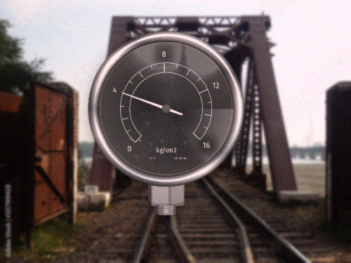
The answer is 4 kg/cm²
